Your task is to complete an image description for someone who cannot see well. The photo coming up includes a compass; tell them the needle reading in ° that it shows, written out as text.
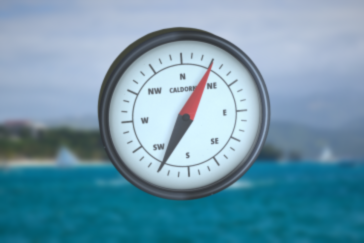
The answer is 30 °
